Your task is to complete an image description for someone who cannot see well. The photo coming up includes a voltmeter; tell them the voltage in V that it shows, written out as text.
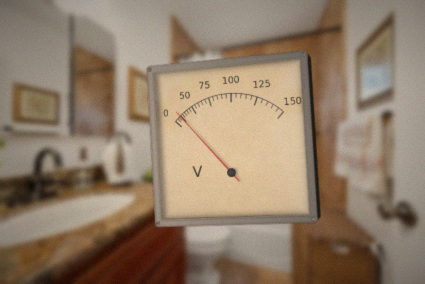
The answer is 25 V
